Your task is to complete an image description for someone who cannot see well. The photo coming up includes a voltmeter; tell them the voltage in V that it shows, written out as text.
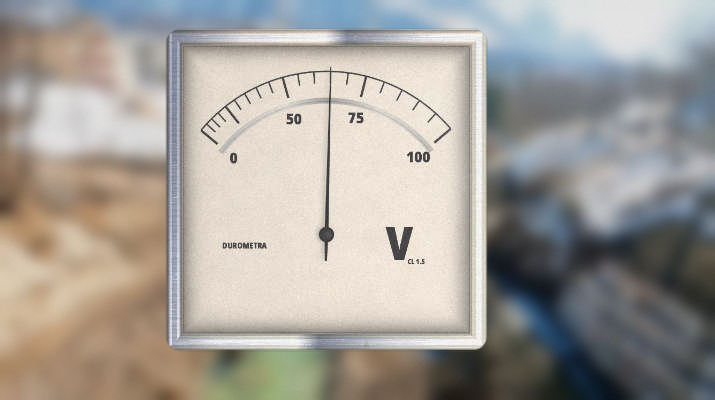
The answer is 65 V
